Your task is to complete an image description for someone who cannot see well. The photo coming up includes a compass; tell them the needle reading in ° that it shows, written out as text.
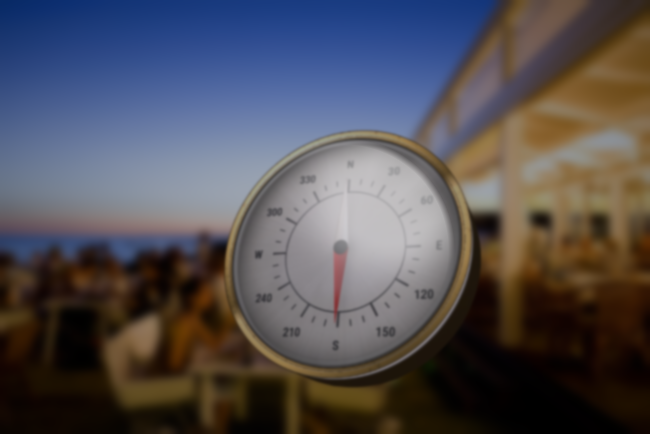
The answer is 180 °
